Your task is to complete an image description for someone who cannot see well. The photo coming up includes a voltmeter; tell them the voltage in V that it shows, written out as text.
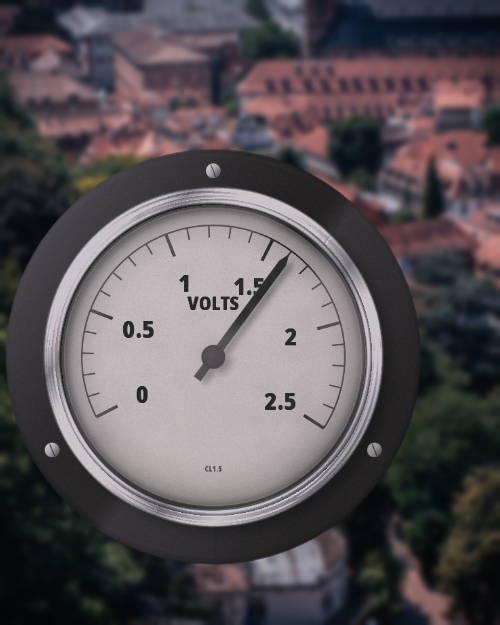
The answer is 1.6 V
